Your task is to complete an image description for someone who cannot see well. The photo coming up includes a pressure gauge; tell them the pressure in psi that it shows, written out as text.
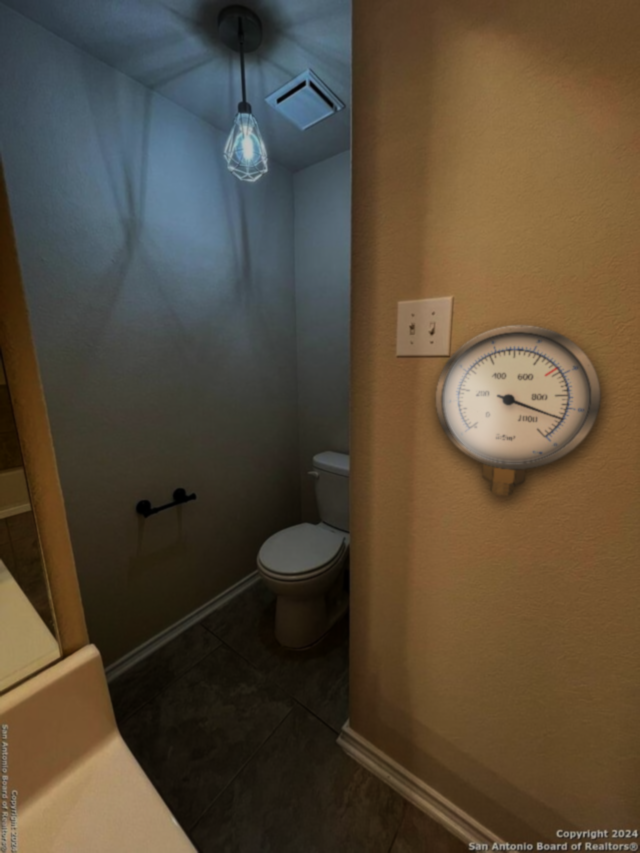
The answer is 900 psi
